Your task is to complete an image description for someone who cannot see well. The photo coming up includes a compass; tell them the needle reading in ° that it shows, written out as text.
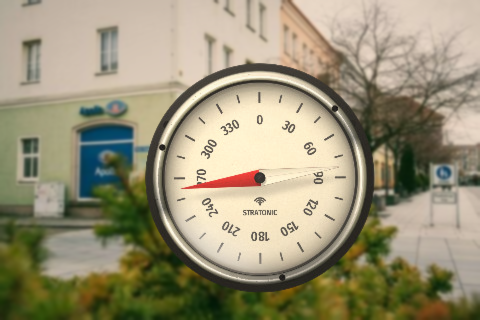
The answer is 262.5 °
